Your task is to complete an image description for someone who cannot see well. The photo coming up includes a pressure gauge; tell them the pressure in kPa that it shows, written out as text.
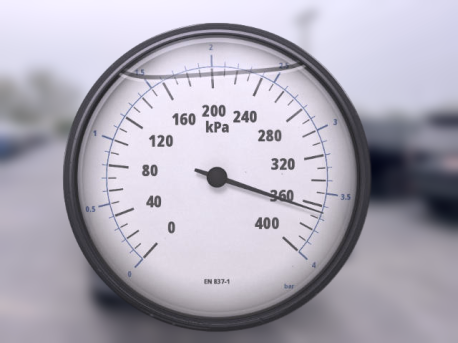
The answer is 365 kPa
